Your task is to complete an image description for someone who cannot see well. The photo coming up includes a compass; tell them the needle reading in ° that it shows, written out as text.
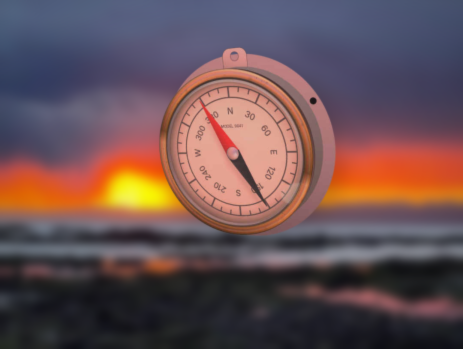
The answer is 330 °
